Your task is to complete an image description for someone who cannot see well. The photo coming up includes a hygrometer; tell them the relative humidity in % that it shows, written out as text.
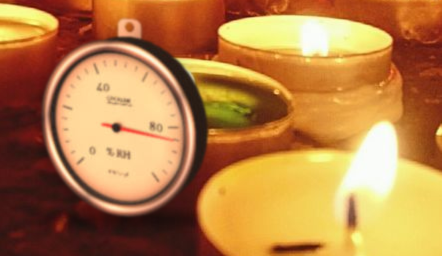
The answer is 84 %
